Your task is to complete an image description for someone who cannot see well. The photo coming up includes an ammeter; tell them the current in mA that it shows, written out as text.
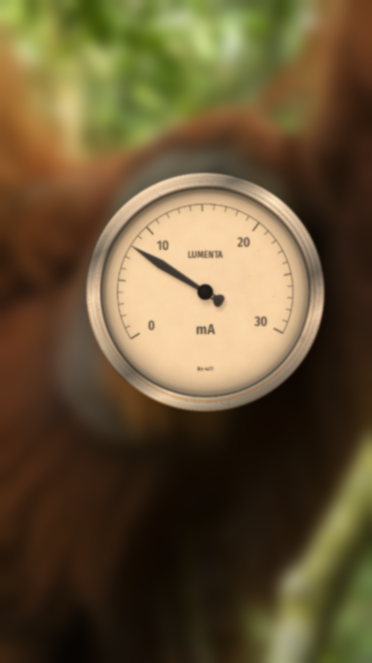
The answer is 8 mA
